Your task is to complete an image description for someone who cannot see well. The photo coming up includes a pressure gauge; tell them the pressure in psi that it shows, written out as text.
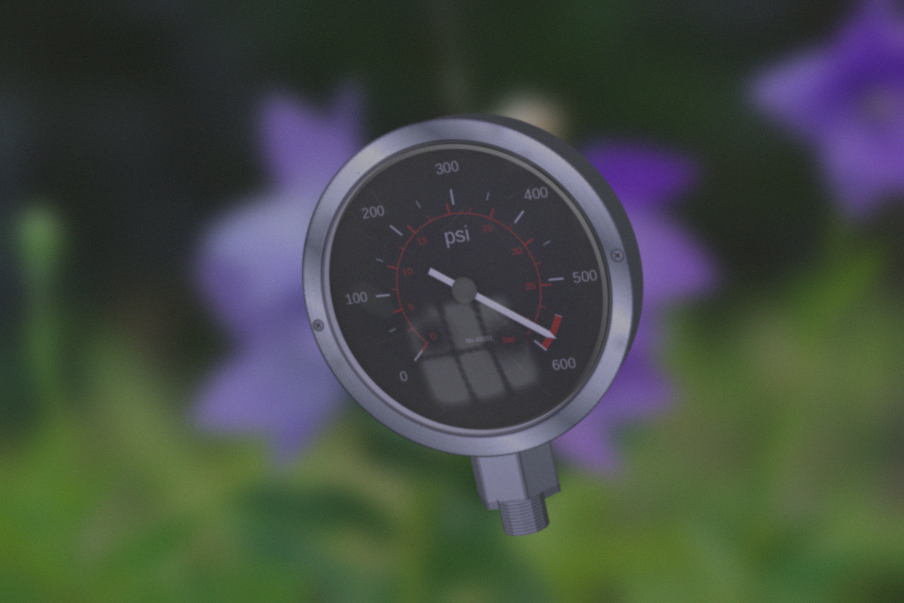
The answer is 575 psi
